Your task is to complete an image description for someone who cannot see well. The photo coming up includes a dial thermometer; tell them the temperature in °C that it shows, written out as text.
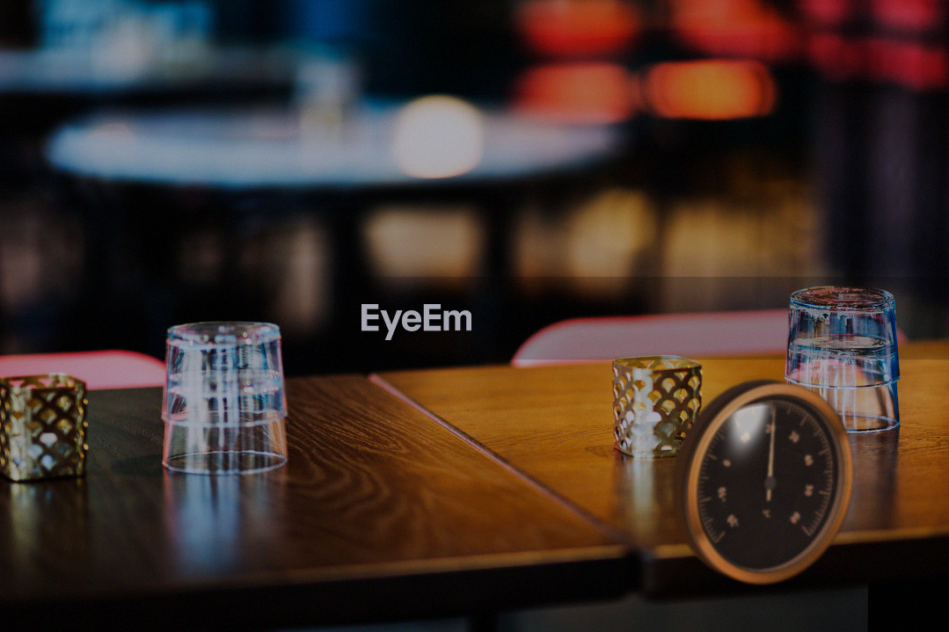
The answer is 20 °C
